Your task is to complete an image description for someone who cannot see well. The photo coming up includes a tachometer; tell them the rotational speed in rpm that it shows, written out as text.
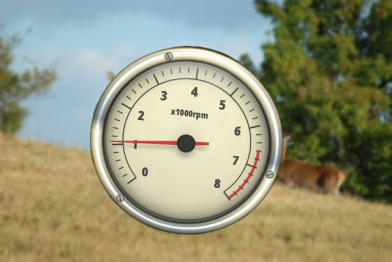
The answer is 1100 rpm
